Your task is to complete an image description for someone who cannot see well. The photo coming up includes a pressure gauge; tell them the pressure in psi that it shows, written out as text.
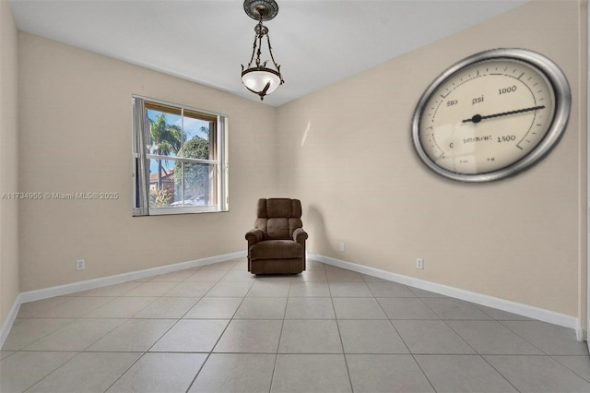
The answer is 1250 psi
